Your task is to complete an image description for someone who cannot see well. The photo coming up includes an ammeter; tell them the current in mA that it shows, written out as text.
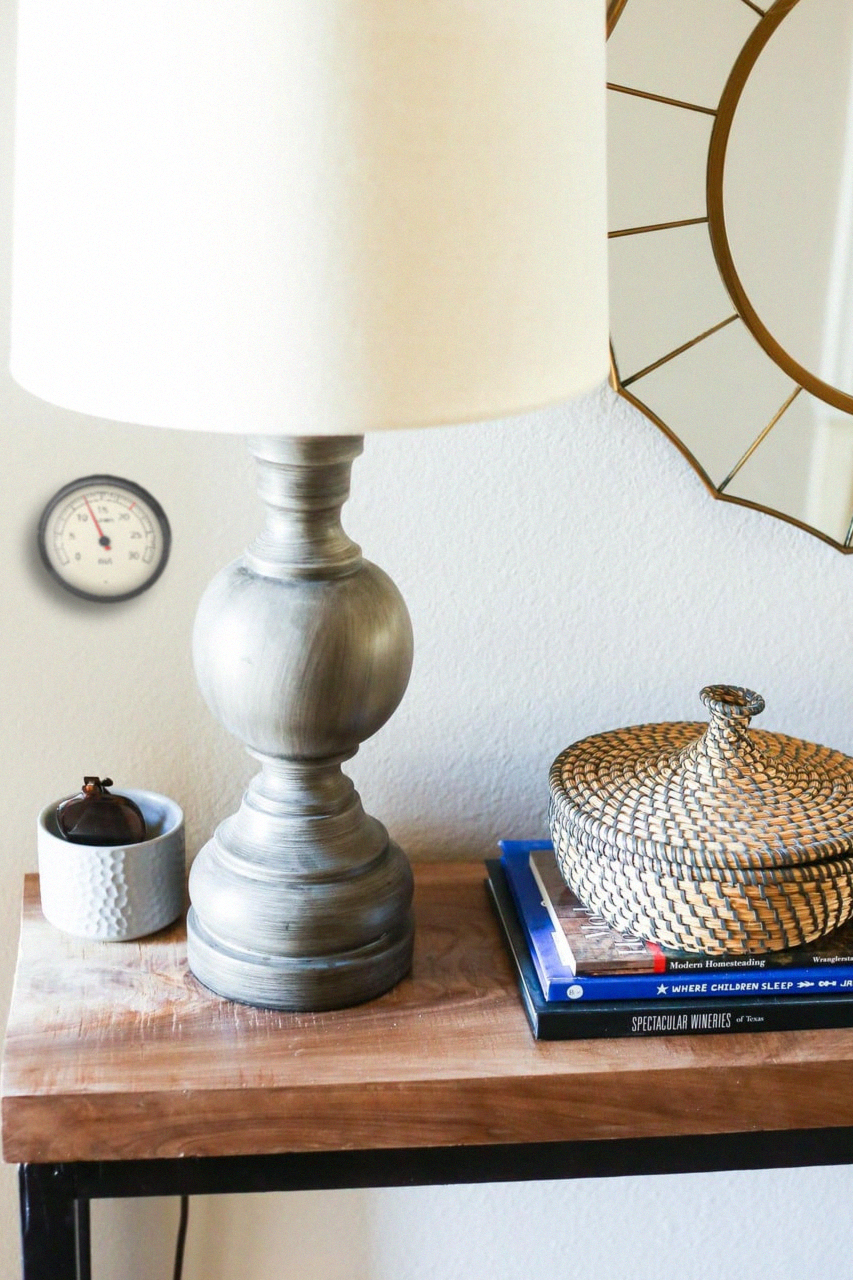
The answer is 12.5 mA
